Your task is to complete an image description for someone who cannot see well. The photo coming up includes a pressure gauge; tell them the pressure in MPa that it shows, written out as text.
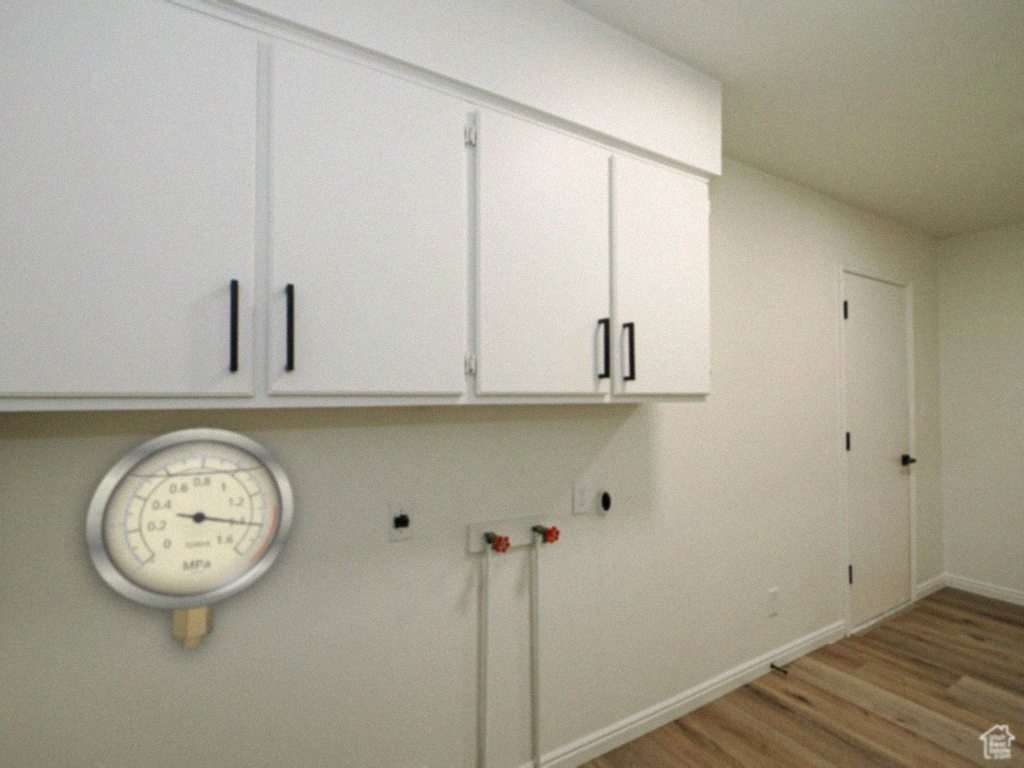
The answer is 1.4 MPa
